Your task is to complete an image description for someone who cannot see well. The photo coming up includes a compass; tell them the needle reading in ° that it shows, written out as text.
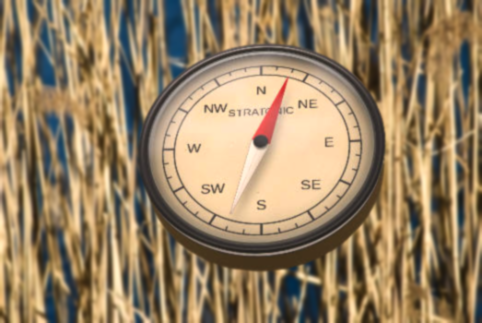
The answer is 20 °
